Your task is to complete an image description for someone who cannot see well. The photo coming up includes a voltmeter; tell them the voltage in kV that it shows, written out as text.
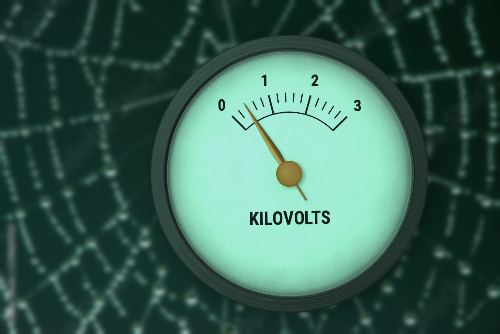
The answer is 0.4 kV
